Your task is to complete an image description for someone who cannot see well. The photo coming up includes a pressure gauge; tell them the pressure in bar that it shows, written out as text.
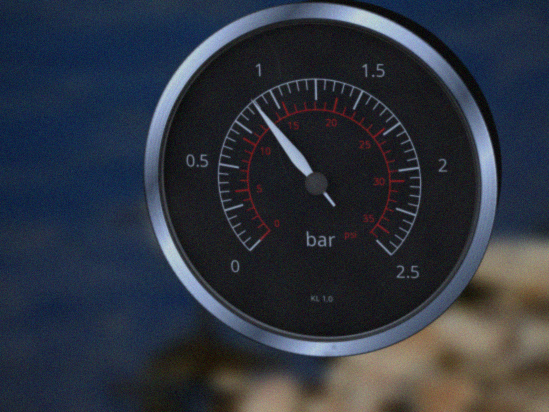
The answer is 0.9 bar
